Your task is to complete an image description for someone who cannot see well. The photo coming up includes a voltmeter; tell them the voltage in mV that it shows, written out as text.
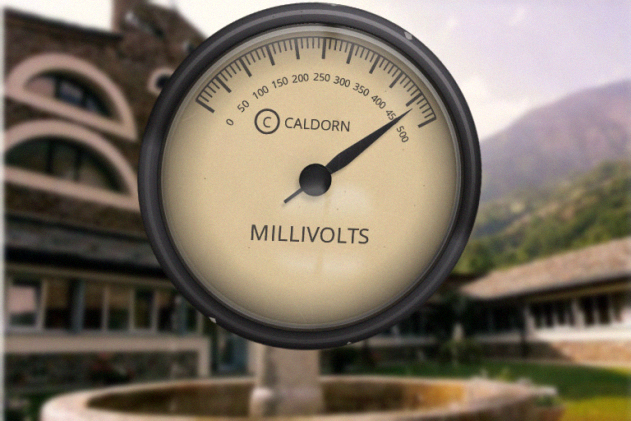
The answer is 460 mV
